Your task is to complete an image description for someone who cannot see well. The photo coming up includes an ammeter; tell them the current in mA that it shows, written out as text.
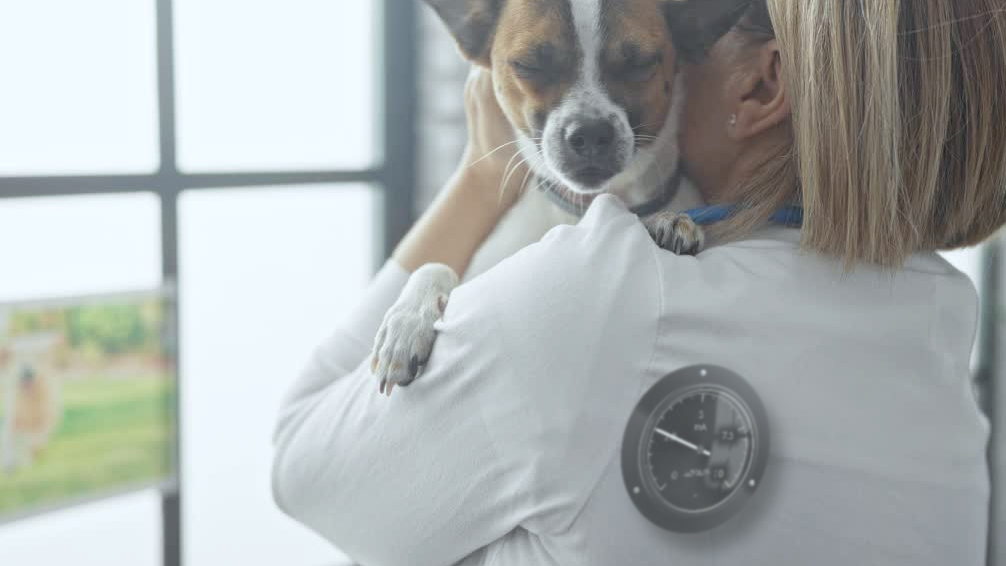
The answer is 2.5 mA
